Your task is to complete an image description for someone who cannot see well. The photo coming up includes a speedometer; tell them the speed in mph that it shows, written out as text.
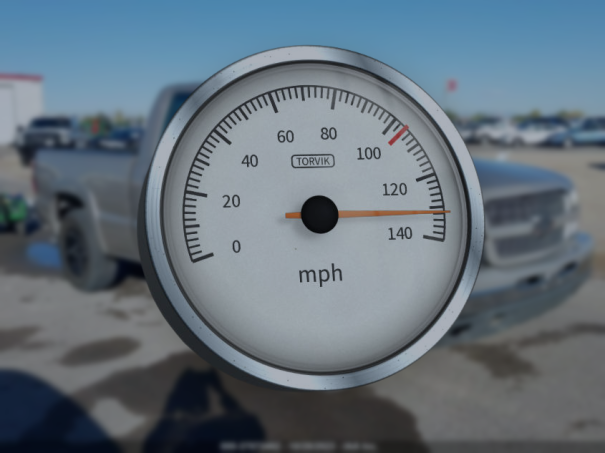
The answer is 132 mph
